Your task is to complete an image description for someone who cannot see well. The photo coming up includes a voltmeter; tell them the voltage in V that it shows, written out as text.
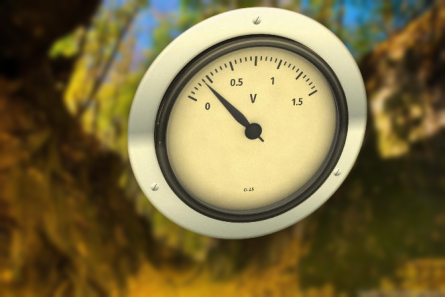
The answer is 0.2 V
